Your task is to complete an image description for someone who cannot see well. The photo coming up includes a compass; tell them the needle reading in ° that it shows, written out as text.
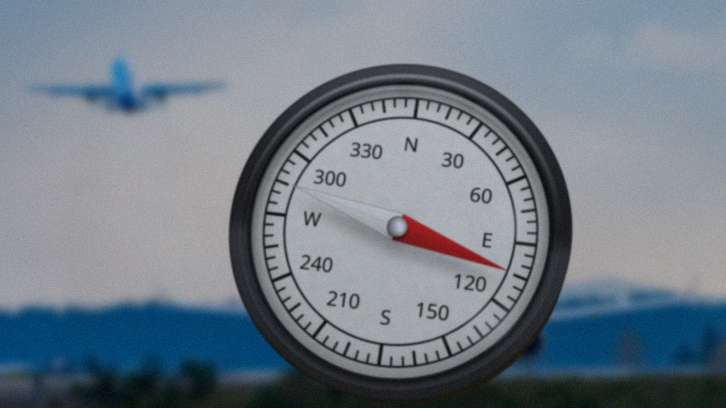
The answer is 105 °
